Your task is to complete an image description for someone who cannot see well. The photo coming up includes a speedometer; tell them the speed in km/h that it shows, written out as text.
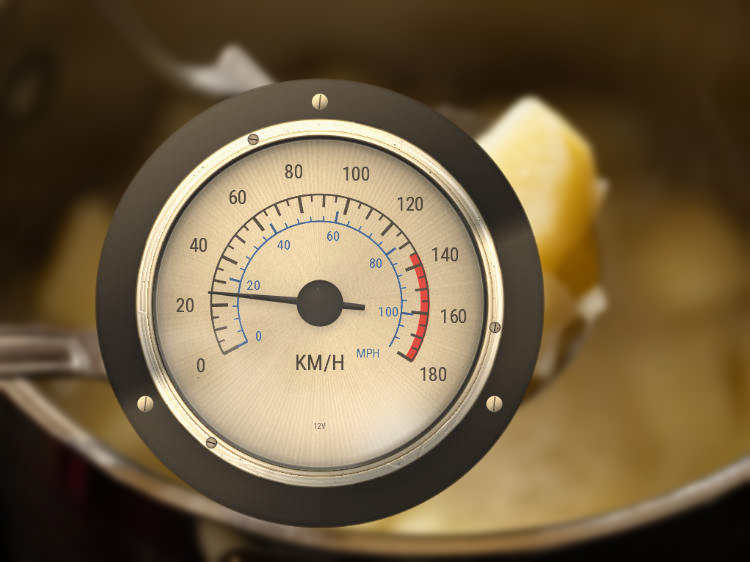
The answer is 25 km/h
